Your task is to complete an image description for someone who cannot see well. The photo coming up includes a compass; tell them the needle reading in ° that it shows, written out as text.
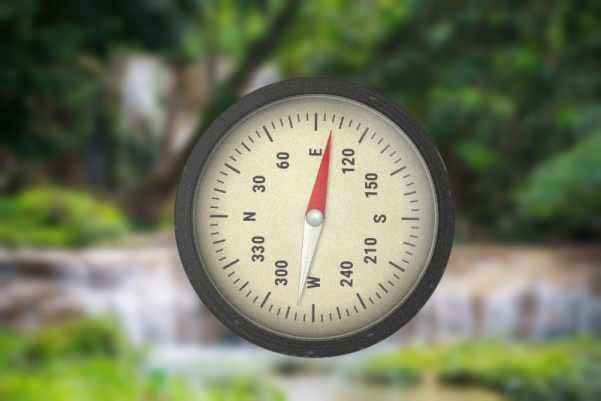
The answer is 100 °
